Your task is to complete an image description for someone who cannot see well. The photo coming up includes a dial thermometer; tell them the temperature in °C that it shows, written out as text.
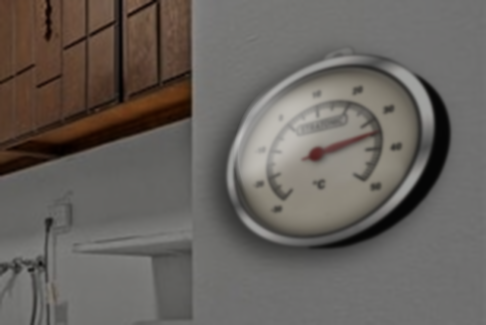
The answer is 35 °C
